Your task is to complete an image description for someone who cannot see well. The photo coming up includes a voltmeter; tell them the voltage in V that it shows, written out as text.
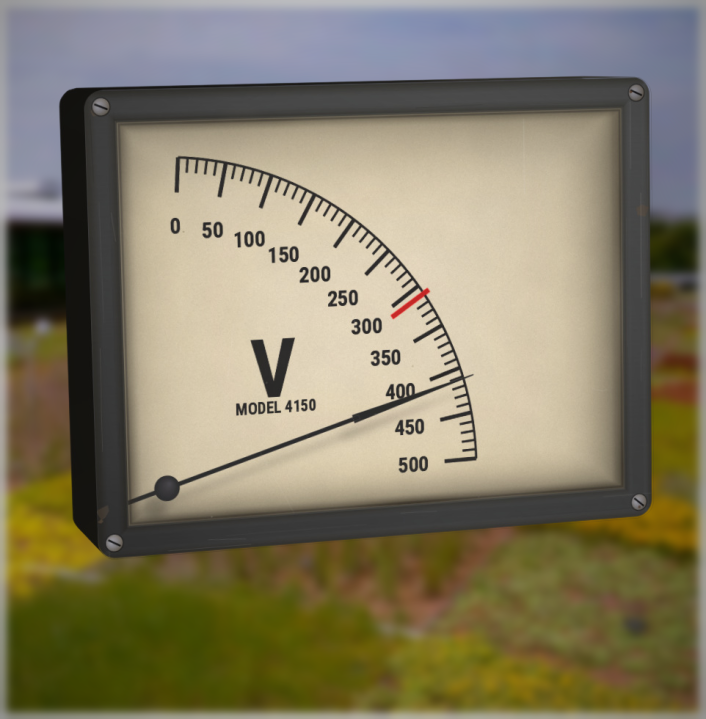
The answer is 410 V
